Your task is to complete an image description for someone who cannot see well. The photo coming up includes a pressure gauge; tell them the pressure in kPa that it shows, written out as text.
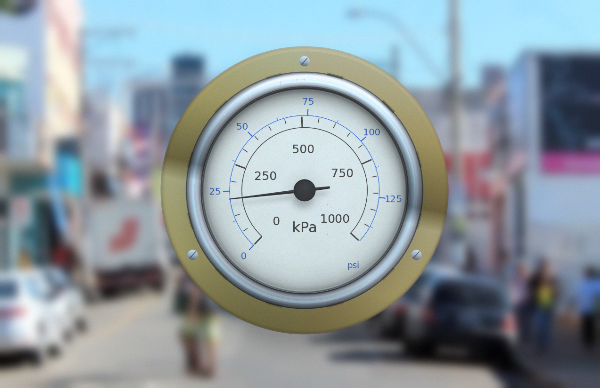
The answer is 150 kPa
